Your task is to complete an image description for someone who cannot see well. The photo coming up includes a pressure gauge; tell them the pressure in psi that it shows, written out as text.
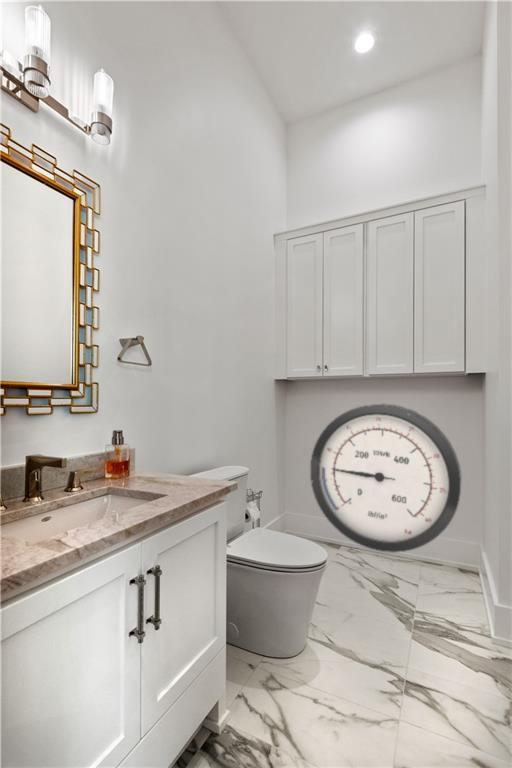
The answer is 100 psi
